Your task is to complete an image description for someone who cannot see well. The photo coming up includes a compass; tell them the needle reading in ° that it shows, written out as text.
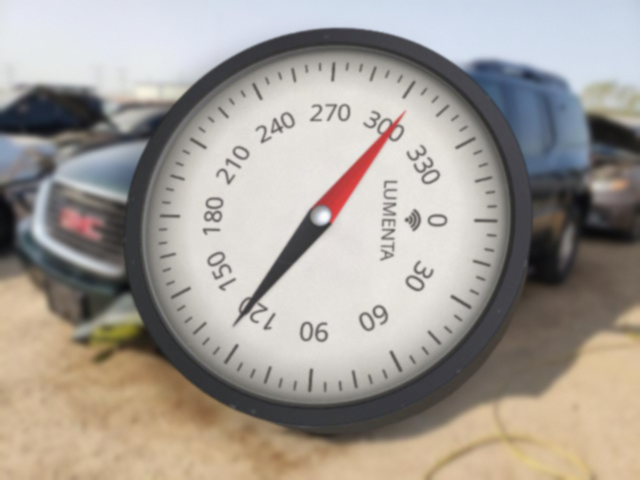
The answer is 305 °
